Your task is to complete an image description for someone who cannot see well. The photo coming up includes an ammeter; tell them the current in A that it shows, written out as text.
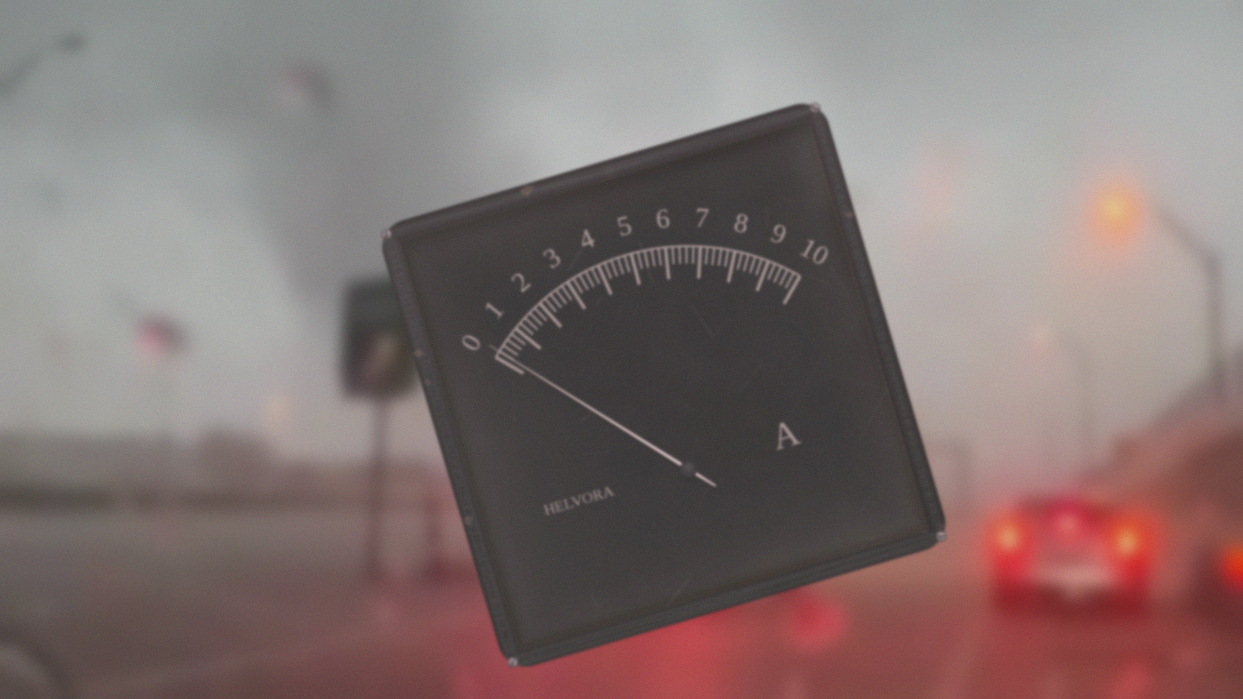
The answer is 0.2 A
